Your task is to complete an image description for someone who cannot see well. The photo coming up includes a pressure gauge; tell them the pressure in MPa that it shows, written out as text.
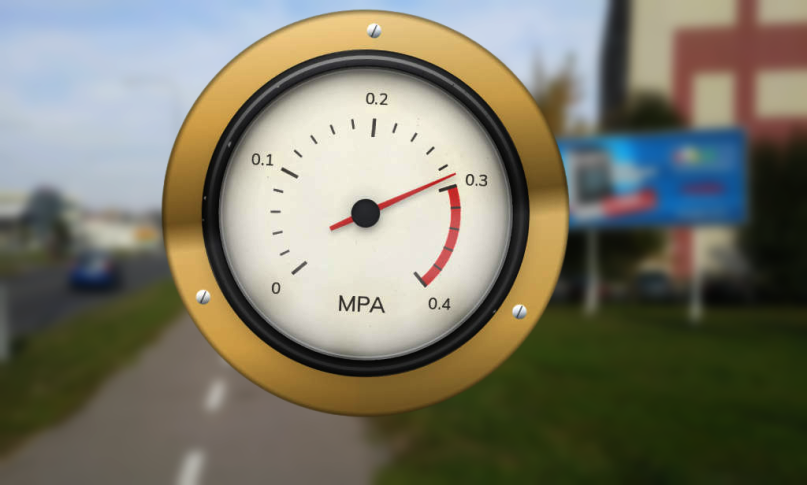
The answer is 0.29 MPa
